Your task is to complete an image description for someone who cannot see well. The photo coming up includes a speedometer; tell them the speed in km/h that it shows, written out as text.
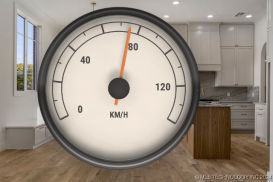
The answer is 75 km/h
